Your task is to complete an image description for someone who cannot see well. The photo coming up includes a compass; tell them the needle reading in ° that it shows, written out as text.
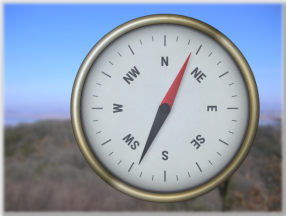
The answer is 25 °
